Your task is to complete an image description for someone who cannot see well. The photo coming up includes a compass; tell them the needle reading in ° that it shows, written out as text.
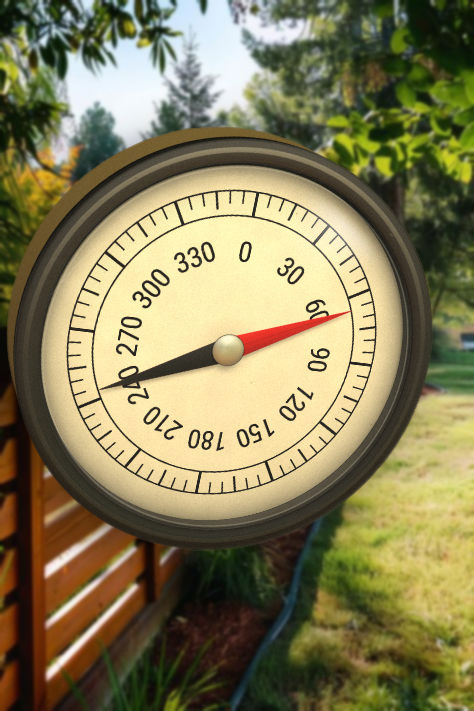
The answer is 65 °
